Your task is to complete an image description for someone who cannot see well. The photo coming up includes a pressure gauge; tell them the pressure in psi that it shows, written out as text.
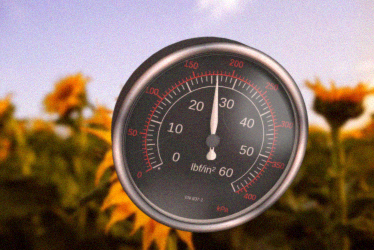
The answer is 26 psi
